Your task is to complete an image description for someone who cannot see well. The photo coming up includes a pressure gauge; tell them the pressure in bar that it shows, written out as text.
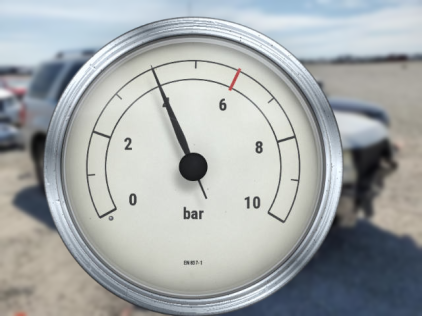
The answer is 4 bar
